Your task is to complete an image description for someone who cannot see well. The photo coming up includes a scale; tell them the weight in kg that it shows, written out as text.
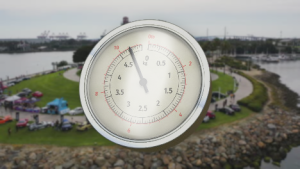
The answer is 4.75 kg
